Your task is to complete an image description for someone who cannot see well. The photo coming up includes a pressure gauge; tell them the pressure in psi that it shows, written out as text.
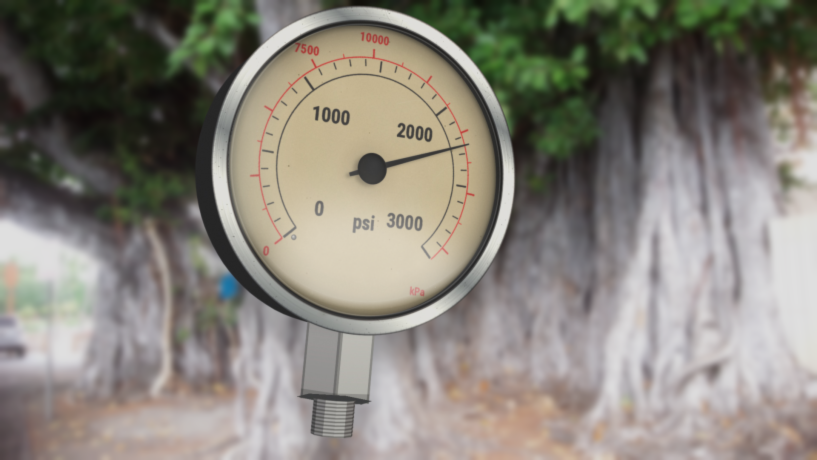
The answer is 2250 psi
